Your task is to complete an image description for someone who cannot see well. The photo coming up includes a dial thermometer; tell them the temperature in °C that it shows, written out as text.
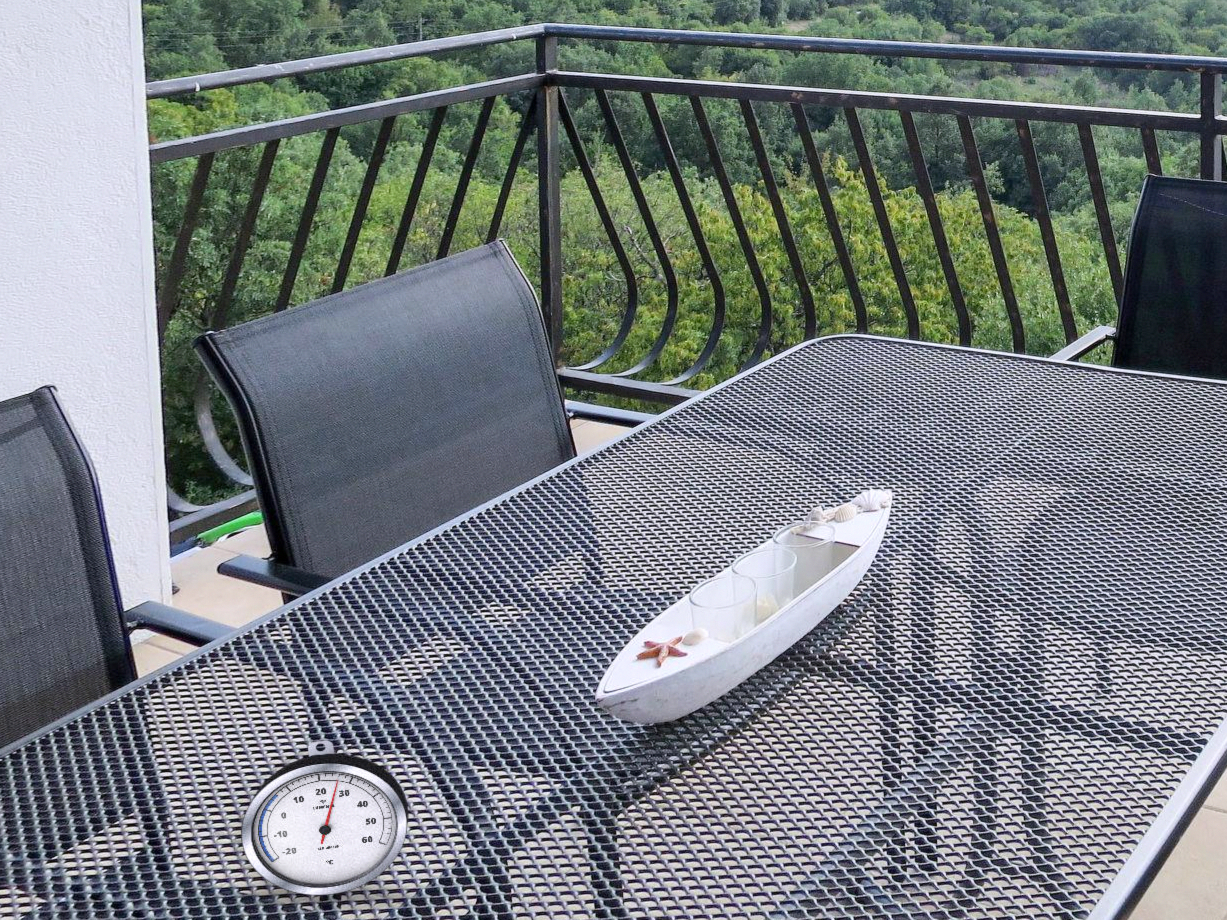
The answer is 26 °C
